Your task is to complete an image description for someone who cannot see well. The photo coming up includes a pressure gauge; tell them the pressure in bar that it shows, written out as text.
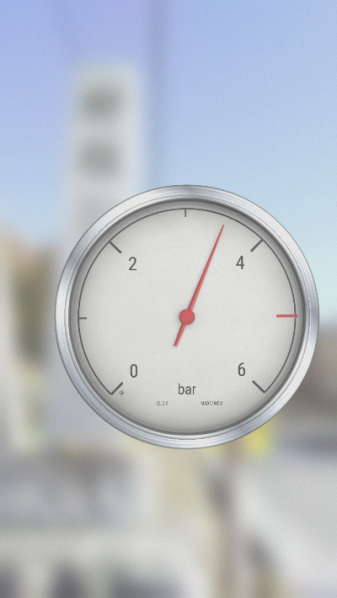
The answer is 3.5 bar
